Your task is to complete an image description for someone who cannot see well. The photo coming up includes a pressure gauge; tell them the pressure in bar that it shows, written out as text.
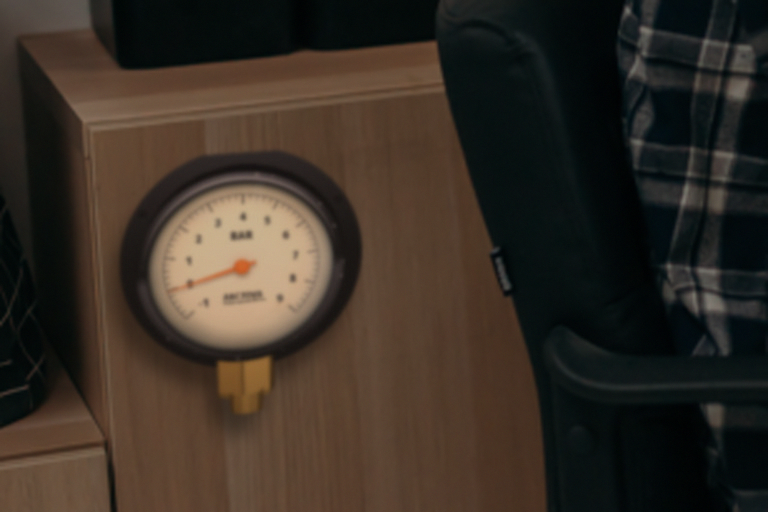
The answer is 0 bar
